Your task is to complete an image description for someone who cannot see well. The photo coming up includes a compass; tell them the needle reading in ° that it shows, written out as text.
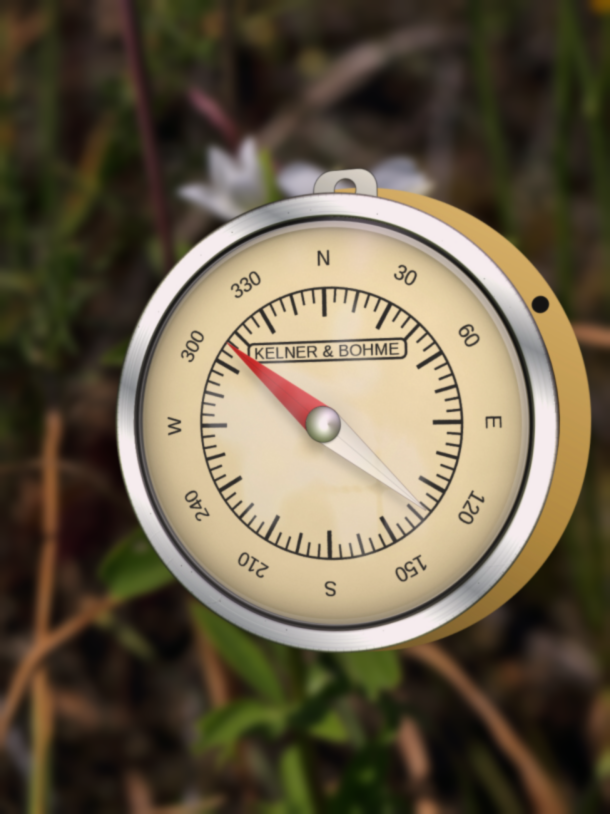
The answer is 310 °
